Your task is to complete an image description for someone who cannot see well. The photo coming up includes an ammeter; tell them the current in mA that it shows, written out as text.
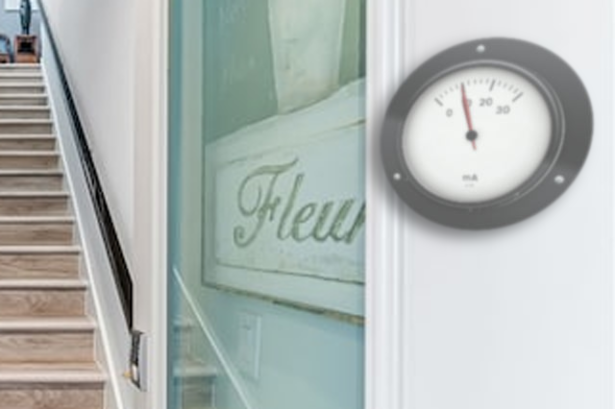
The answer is 10 mA
